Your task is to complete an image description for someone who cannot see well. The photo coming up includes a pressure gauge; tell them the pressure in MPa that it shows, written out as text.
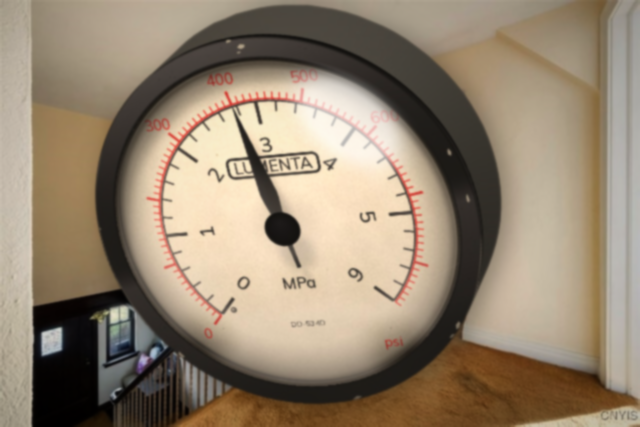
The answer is 2.8 MPa
